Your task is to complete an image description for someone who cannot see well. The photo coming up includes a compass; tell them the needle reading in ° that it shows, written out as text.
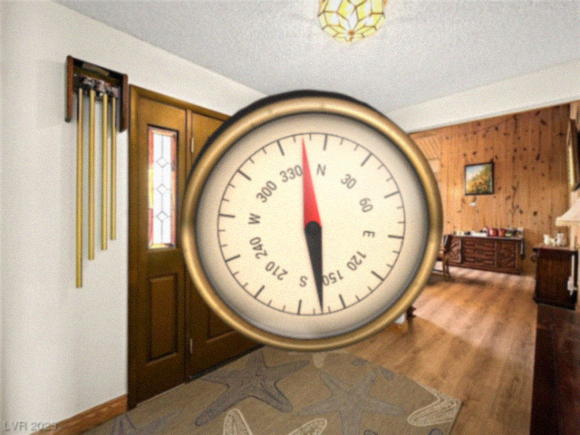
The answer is 345 °
